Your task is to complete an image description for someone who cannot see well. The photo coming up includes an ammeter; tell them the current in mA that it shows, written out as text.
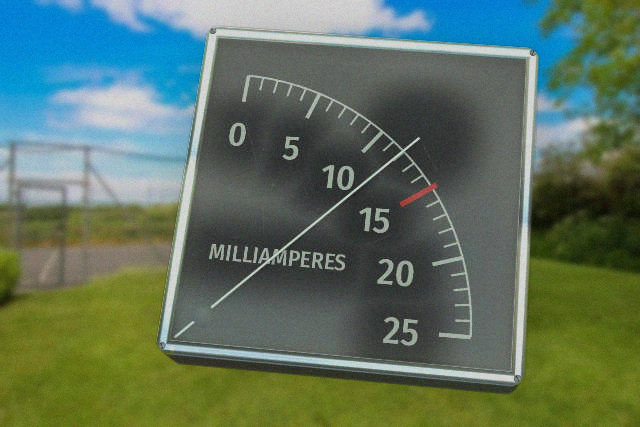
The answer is 12 mA
